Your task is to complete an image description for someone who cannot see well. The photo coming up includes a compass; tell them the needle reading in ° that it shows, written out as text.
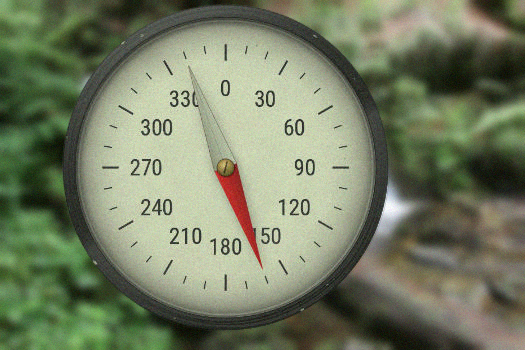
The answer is 160 °
